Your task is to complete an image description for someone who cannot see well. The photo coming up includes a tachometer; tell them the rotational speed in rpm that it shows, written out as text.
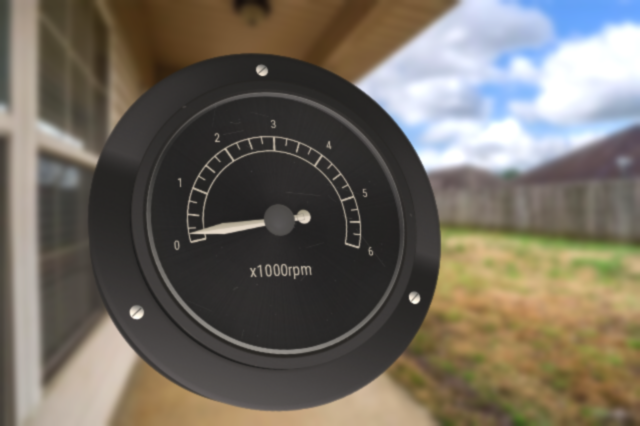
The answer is 125 rpm
